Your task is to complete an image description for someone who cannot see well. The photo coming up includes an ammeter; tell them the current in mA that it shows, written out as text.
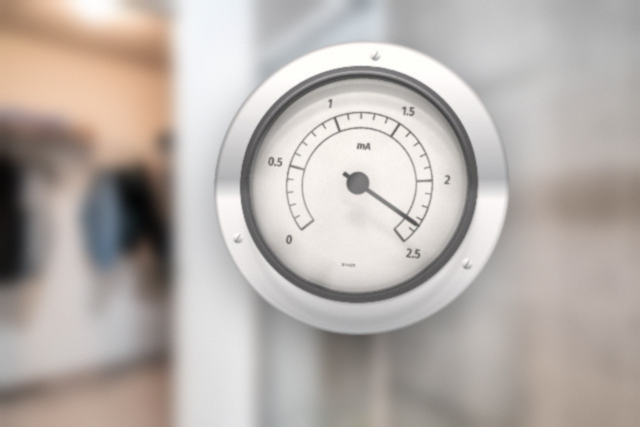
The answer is 2.35 mA
